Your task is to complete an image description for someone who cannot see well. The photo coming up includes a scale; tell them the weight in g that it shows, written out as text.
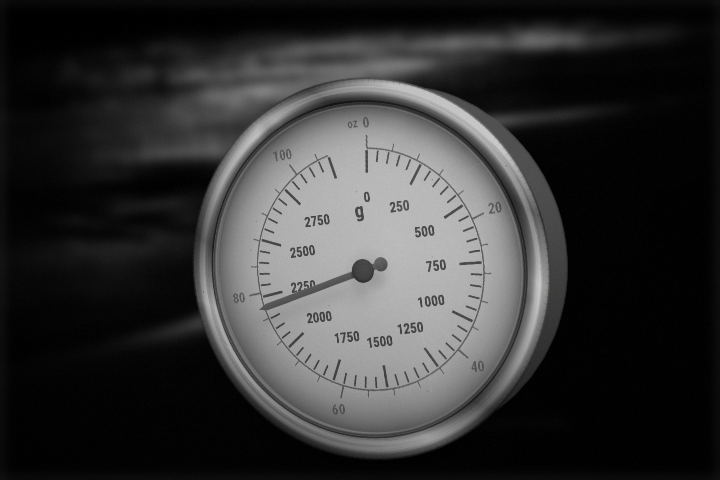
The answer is 2200 g
